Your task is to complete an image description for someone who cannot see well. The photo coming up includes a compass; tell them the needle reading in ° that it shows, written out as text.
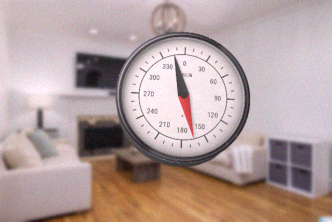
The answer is 165 °
